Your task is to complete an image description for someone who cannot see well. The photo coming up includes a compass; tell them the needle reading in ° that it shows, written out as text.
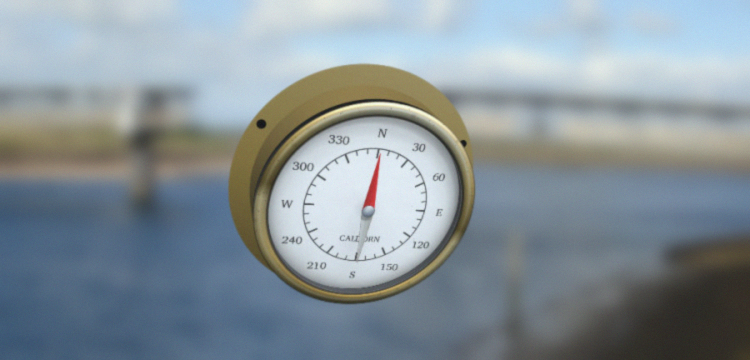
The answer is 0 °
